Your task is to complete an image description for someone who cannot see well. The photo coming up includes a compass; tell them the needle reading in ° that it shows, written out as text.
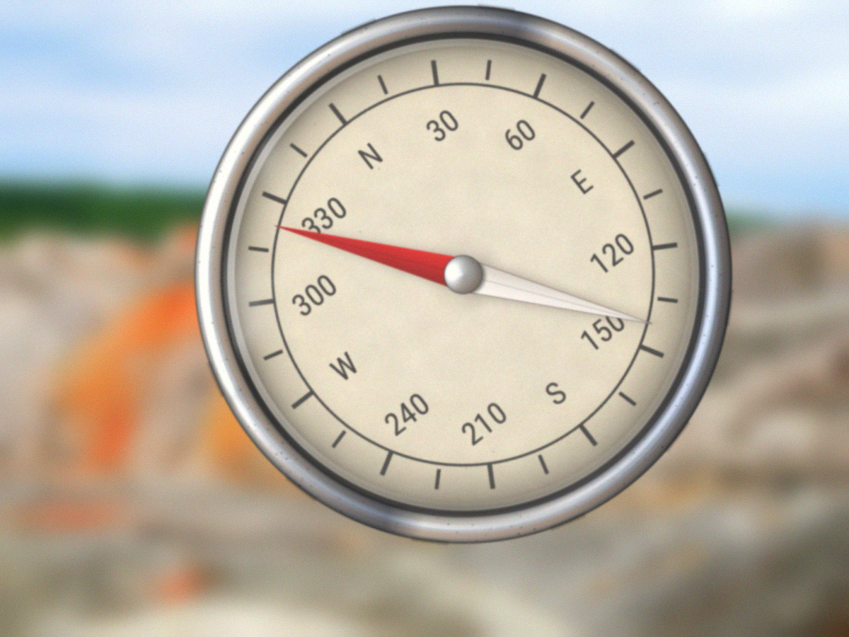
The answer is 322.5 °
